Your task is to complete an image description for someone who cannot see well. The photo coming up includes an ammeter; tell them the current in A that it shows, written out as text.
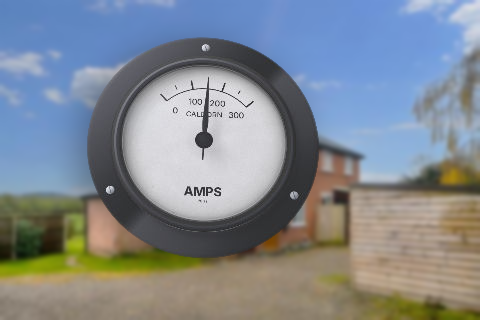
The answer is 150 A
